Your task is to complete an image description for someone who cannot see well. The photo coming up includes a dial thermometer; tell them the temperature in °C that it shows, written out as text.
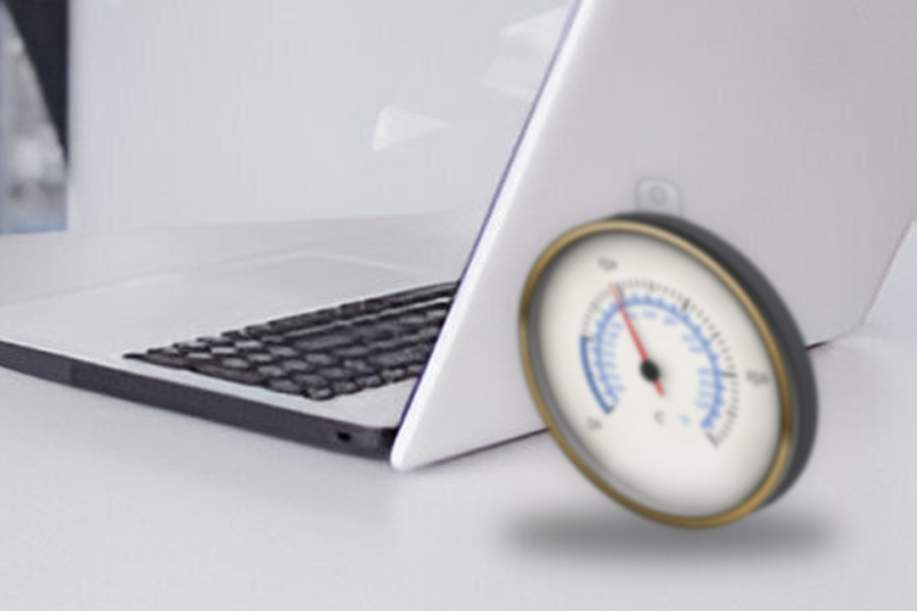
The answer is 150 °C
